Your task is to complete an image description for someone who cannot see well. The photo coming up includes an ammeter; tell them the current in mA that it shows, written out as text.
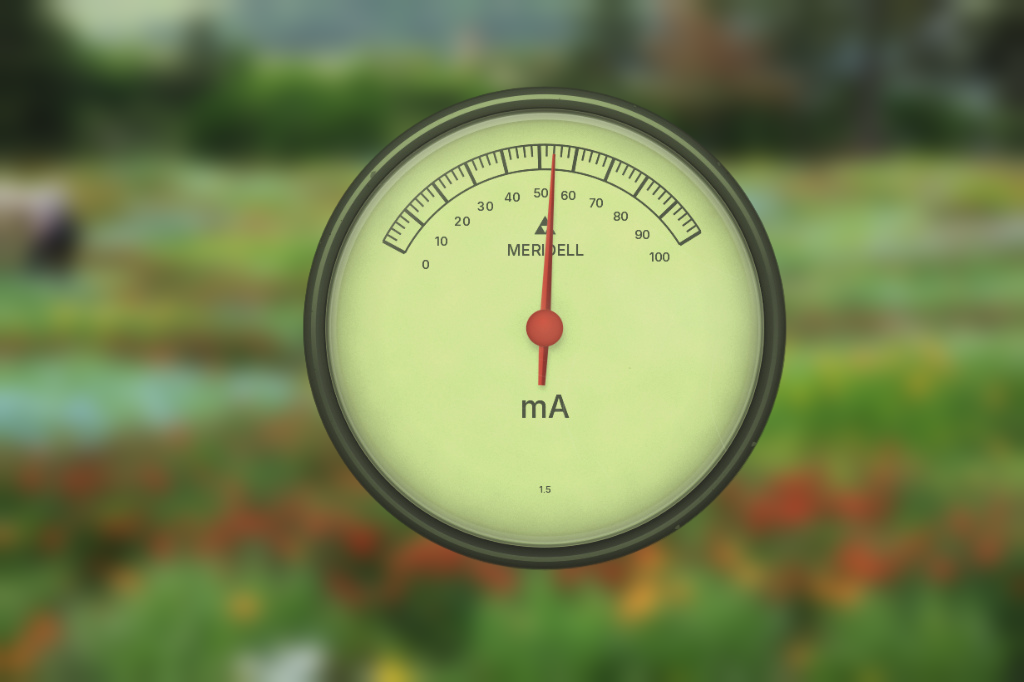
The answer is 54 mA
